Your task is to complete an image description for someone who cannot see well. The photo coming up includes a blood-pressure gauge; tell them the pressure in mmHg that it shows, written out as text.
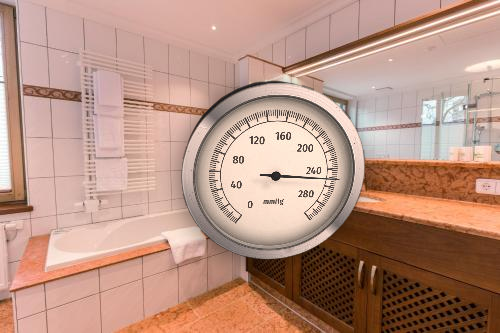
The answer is 250 mmHg
